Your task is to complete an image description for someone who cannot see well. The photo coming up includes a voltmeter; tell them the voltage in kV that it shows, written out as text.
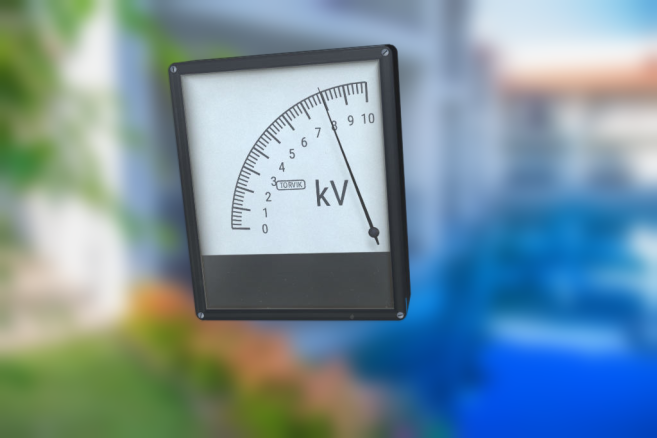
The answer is 8 kV
